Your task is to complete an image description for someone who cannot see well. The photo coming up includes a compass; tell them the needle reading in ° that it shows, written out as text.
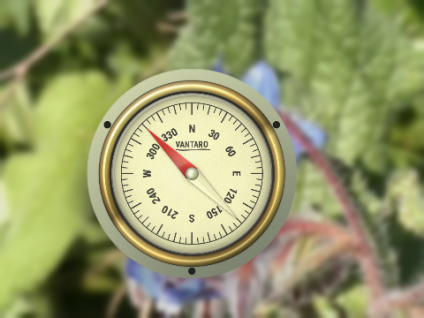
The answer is 315 °
